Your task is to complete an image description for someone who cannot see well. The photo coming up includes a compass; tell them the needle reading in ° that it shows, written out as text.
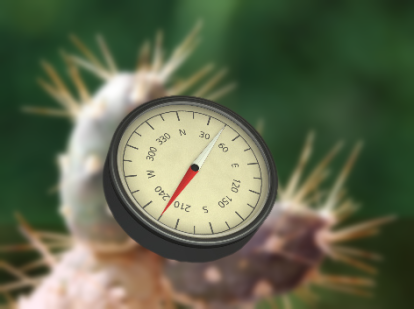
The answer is 225 °
